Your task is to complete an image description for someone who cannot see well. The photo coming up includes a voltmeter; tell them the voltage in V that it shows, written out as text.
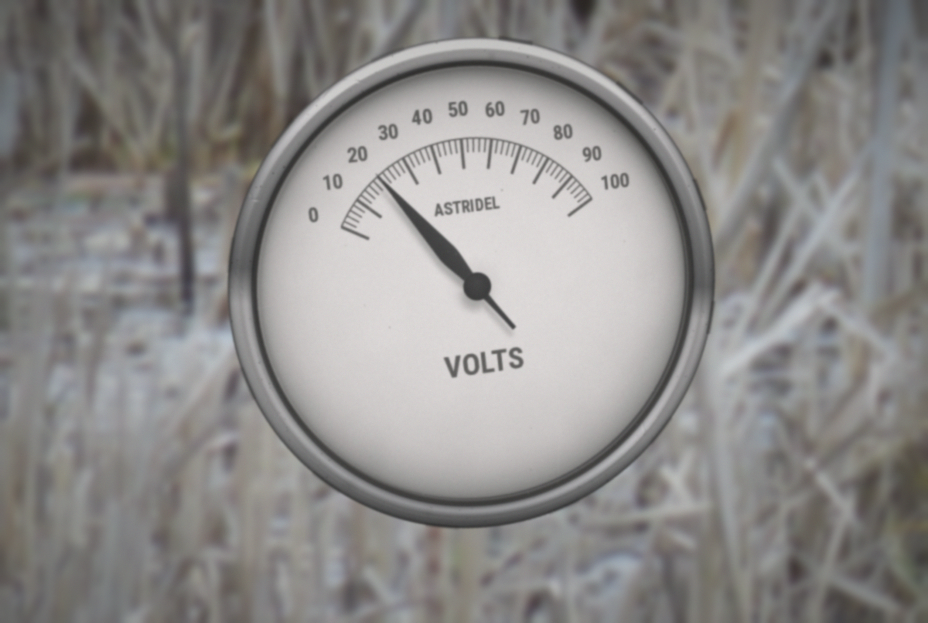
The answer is 20 V
